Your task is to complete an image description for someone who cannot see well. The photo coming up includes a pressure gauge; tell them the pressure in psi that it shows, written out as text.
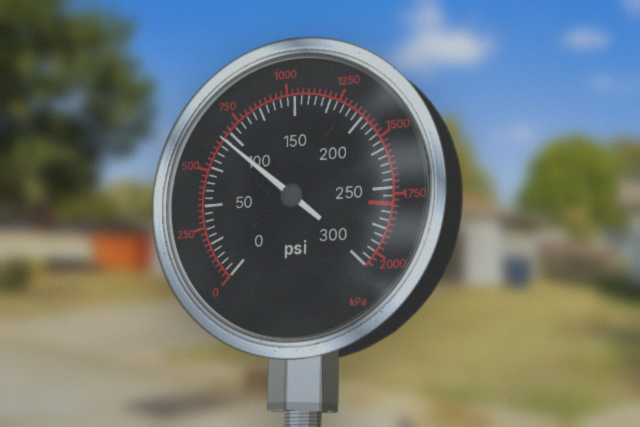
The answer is 95 psi
